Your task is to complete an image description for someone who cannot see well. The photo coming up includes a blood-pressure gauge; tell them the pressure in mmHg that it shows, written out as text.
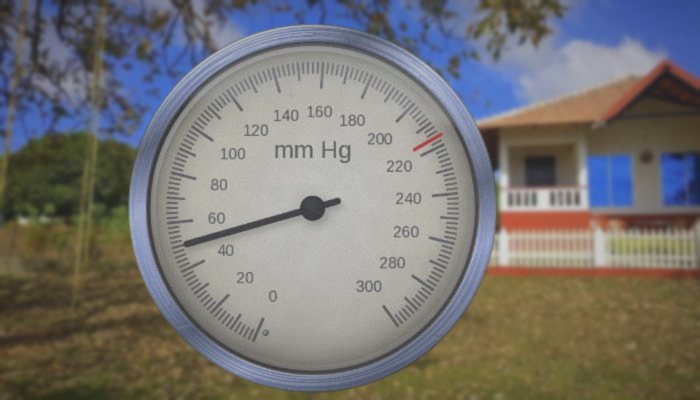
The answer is 50 mmHg
